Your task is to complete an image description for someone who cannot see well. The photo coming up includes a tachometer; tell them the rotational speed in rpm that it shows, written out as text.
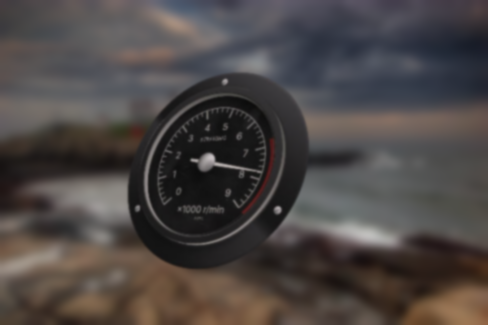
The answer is 7800 rpm
